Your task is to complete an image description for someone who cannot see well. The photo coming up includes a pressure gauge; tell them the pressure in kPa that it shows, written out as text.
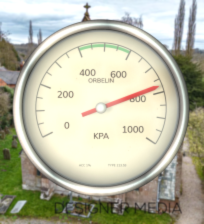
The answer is 775 kPa
